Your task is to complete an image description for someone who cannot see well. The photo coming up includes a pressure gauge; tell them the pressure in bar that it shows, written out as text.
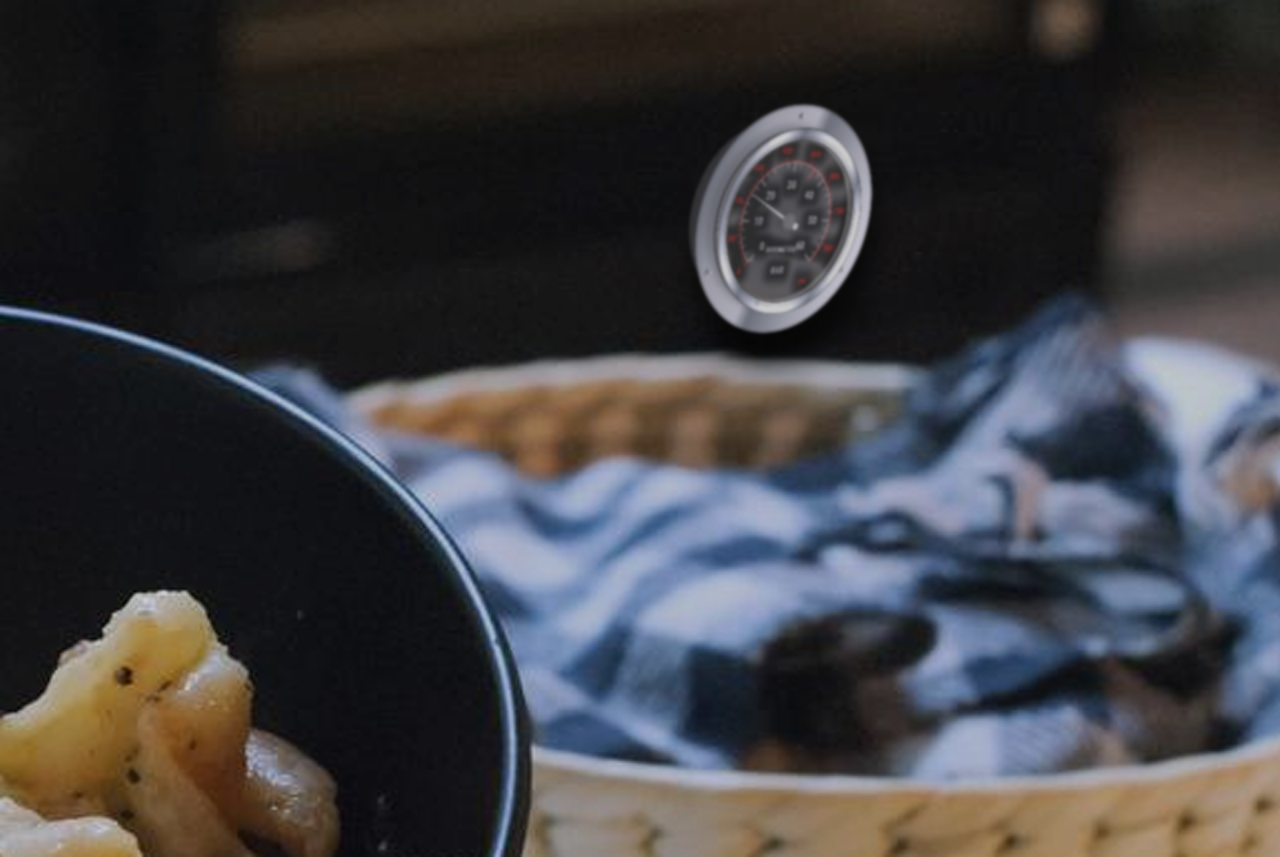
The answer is 16 bar
